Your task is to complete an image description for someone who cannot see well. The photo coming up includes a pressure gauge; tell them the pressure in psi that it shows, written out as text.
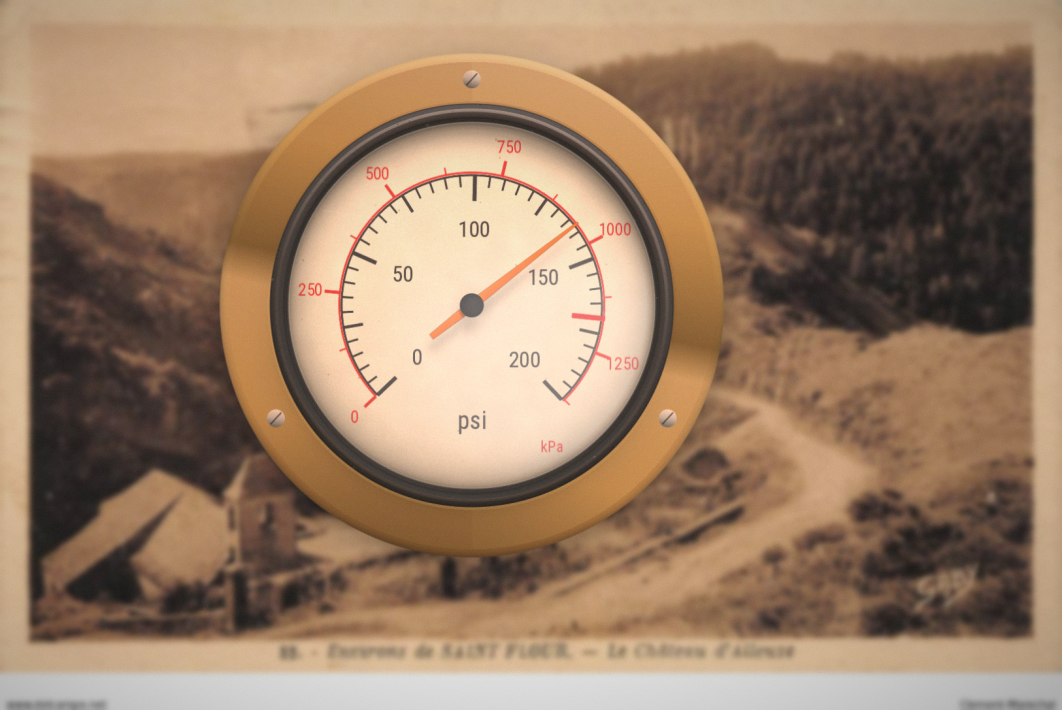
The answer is 137.5 psi
